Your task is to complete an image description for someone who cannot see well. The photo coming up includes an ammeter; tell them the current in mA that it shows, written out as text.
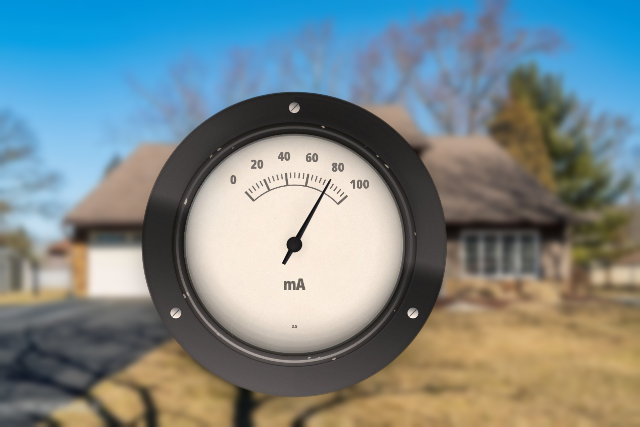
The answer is 80 mA
